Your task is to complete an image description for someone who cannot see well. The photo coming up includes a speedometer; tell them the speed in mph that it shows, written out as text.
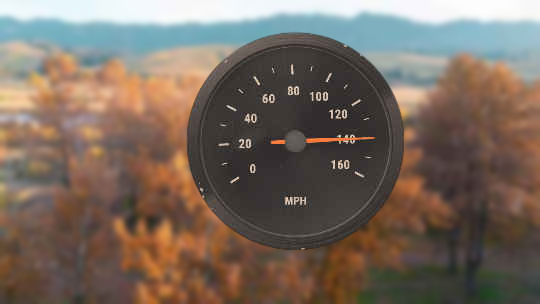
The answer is 140 mph
